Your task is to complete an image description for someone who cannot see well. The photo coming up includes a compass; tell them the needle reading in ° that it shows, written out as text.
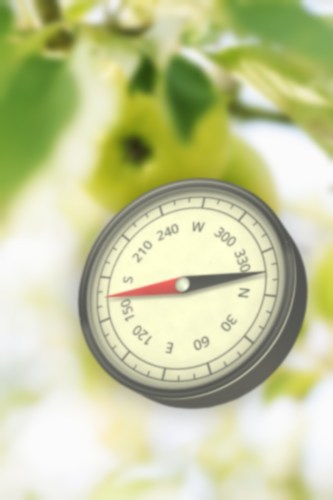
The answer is 165 °
